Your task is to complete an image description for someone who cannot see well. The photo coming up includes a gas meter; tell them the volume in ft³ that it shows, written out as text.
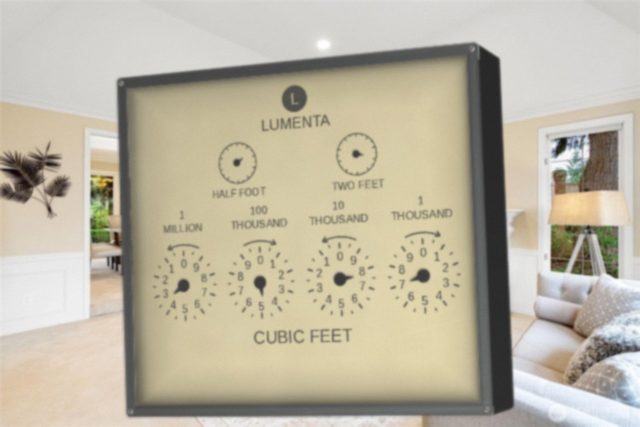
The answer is 347700 ft³
